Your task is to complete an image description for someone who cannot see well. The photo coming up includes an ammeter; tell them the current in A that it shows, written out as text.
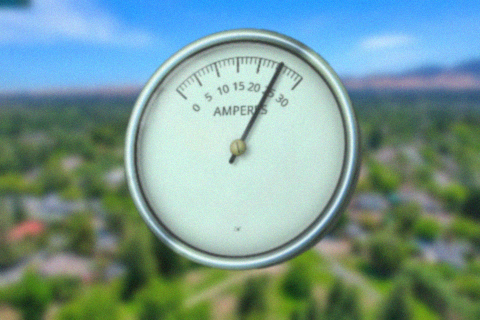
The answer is 25 A
